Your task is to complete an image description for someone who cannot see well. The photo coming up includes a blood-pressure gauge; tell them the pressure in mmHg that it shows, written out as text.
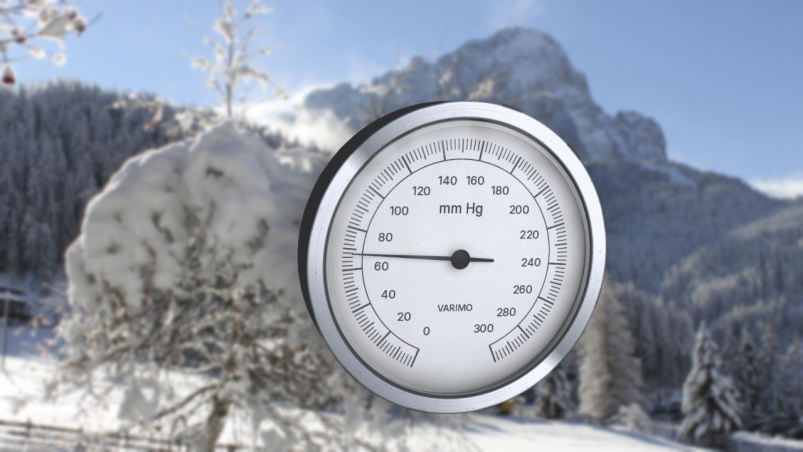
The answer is 68 mmHg
